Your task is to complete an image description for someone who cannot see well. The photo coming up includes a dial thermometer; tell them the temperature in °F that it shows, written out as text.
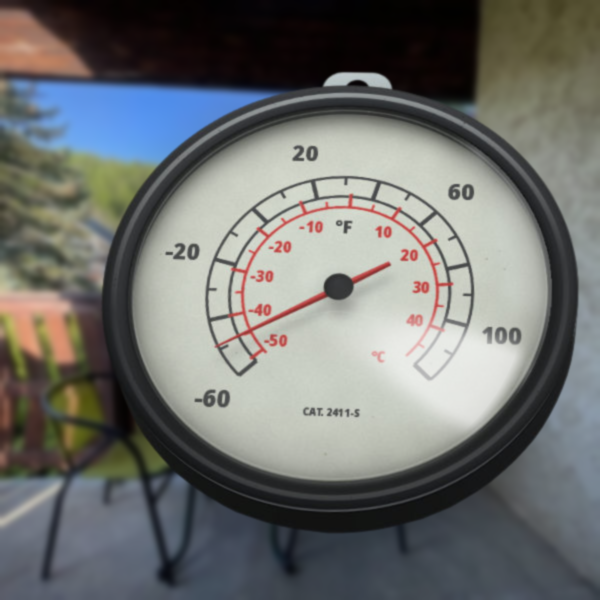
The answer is -50 °F
